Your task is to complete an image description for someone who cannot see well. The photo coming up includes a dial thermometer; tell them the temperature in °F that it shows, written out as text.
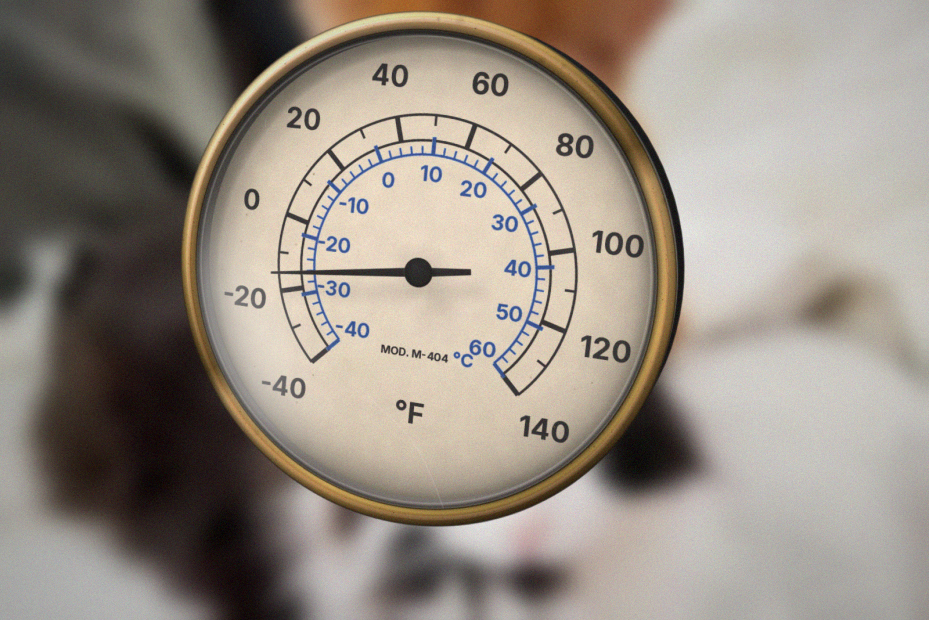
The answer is -15 °F
